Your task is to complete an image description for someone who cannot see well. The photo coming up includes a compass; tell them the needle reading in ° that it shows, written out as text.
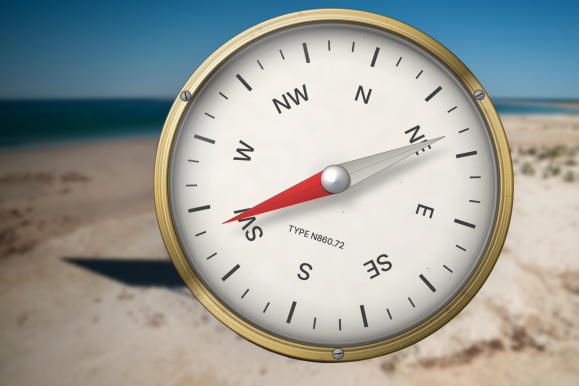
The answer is 230 °
